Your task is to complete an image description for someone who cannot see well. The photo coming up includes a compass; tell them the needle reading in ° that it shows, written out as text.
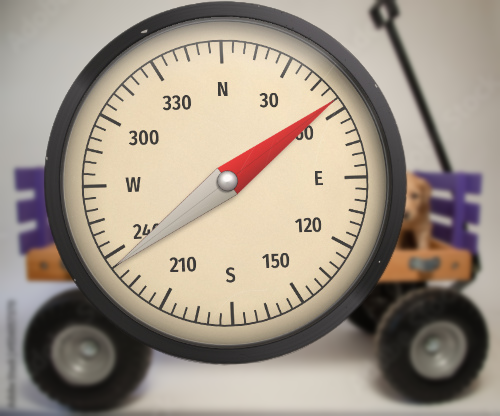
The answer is 55 °
